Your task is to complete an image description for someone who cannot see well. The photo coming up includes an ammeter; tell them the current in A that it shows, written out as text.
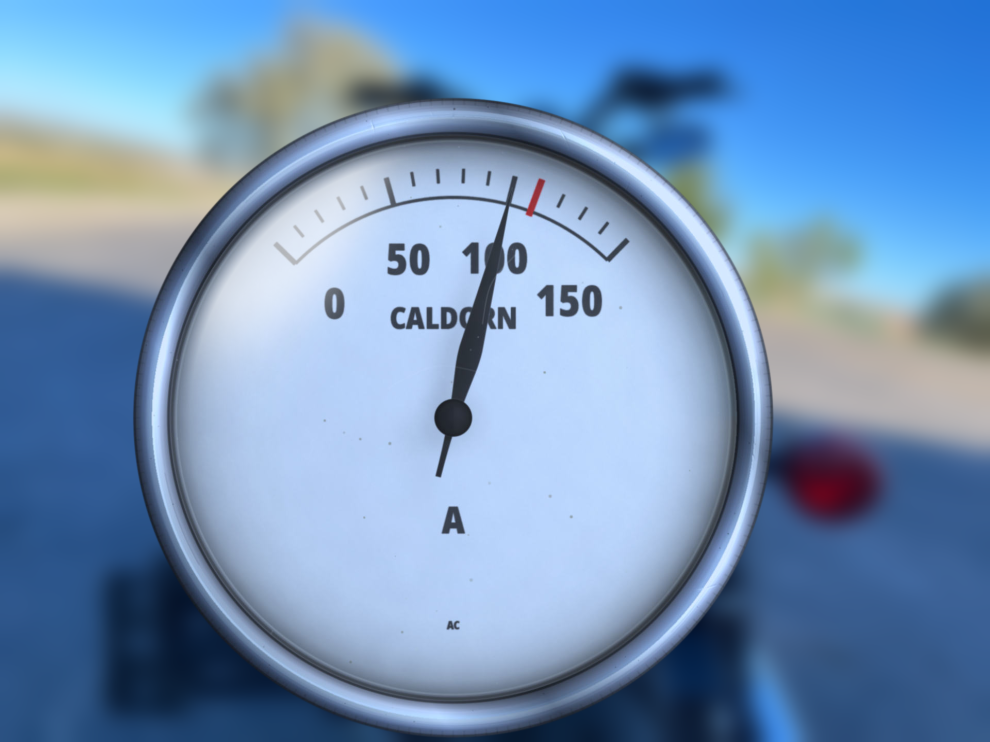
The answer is 100 A
